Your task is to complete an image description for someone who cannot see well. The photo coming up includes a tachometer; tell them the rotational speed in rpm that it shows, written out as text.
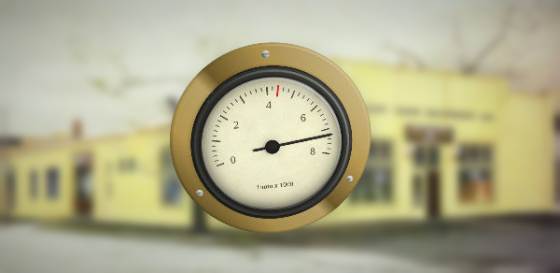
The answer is 7200 rpm
